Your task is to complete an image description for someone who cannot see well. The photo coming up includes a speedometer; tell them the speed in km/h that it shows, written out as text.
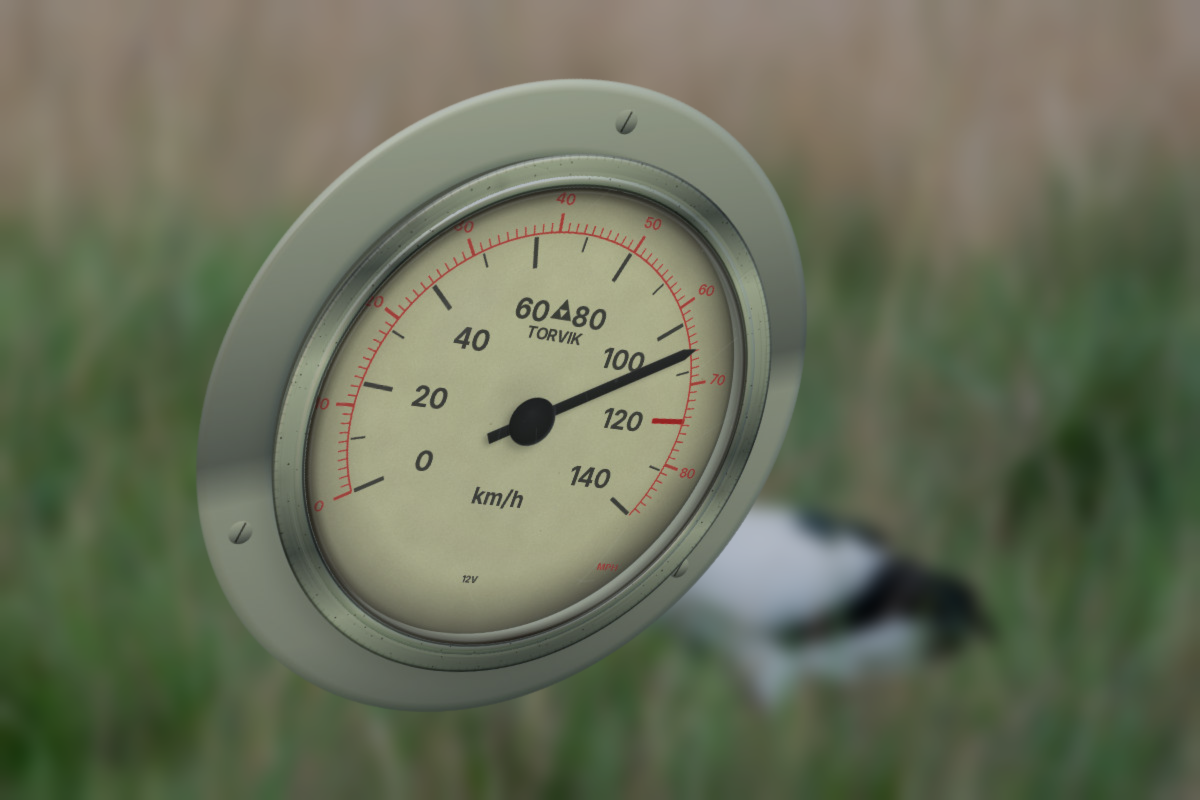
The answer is 105 km/h
